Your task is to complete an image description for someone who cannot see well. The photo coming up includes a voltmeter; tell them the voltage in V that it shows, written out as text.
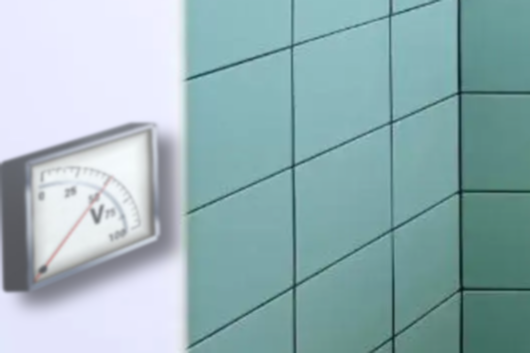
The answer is 50 V
